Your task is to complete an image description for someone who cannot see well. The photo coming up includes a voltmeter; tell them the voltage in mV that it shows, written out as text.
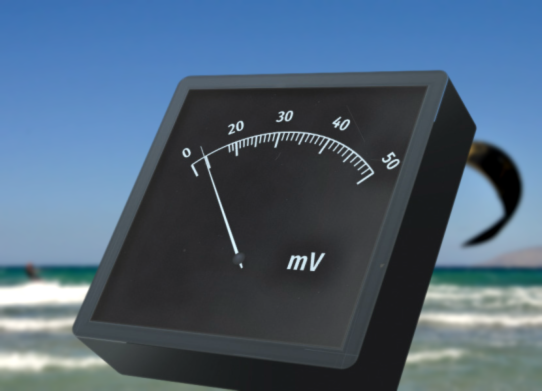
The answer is 10 mV
